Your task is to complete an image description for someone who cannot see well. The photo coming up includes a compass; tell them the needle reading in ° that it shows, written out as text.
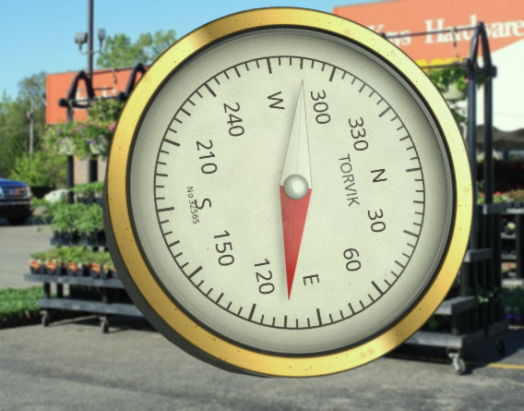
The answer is 105 °
